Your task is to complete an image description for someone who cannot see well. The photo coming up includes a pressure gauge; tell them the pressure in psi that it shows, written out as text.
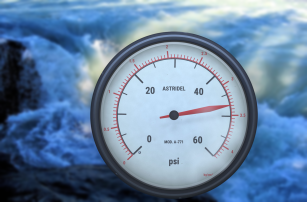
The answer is 47.5 psi
